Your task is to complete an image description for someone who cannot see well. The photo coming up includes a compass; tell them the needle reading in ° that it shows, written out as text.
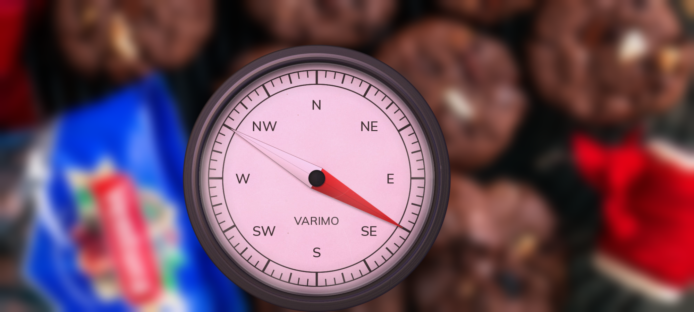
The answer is 120 °
